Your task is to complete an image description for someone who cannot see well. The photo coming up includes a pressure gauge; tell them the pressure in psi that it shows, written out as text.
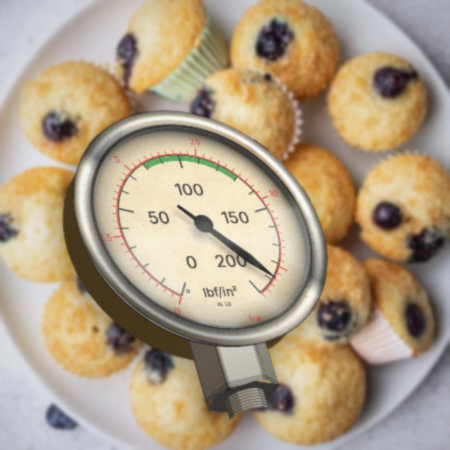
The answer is 190 psi
